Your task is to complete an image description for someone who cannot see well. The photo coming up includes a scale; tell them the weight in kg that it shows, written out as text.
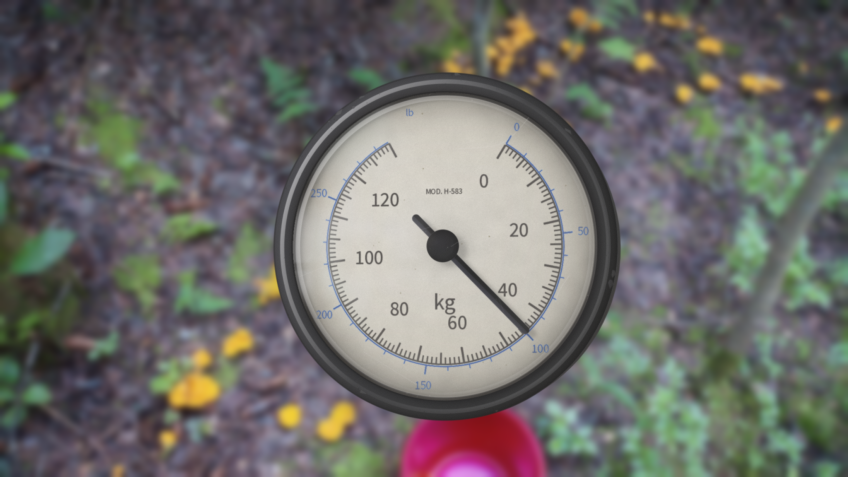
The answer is 45 kg
